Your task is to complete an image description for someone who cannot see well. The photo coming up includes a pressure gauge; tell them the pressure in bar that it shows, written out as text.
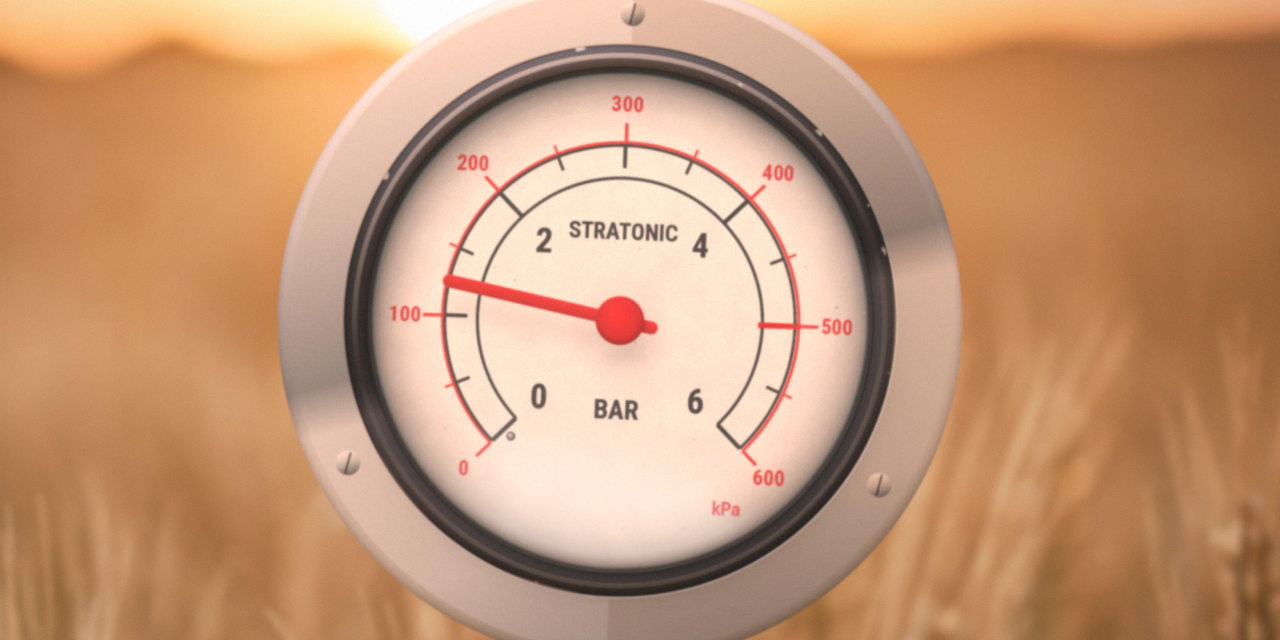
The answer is 1.25 bar
